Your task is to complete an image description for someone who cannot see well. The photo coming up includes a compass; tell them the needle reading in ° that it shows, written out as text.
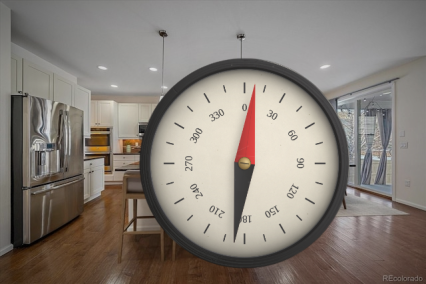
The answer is 7.5 °
